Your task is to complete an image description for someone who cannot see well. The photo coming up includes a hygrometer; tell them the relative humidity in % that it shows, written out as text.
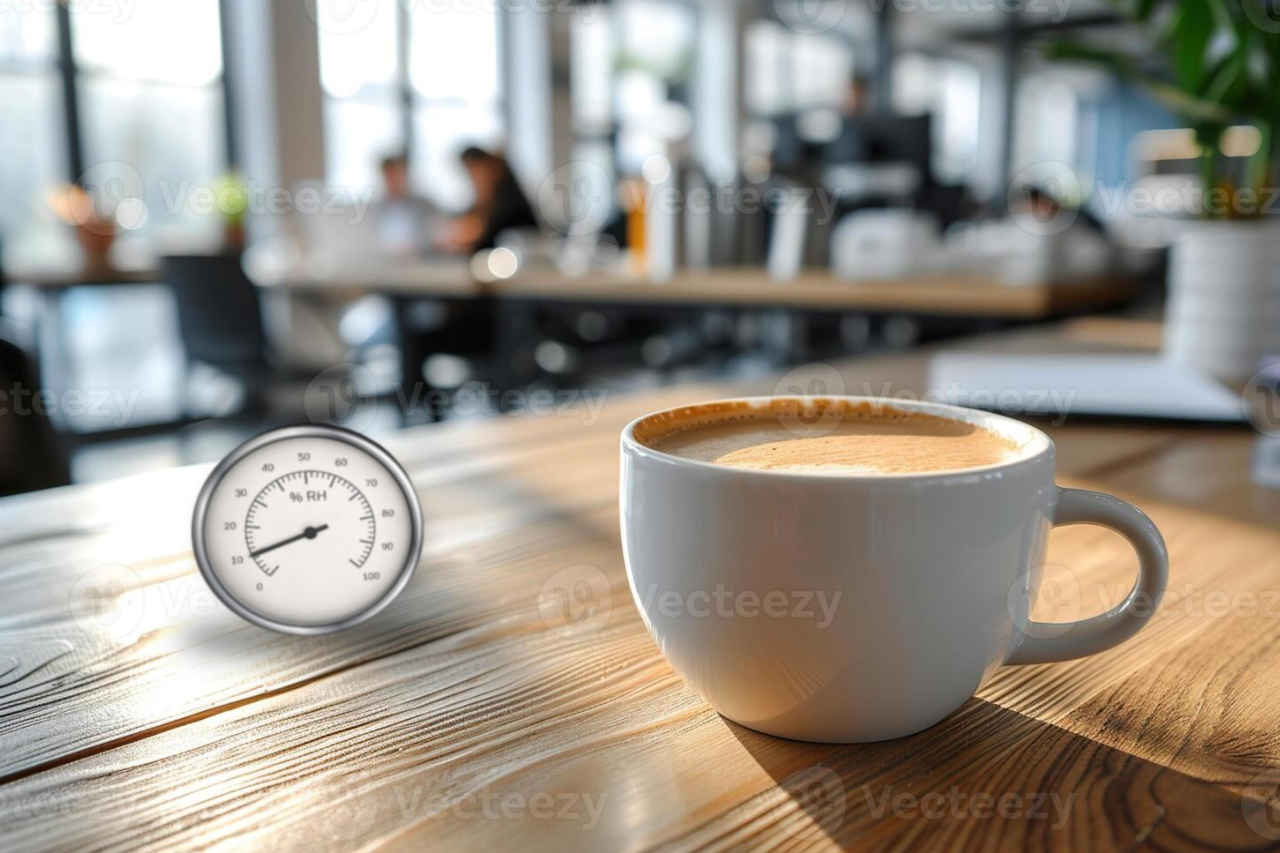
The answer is 10 %
